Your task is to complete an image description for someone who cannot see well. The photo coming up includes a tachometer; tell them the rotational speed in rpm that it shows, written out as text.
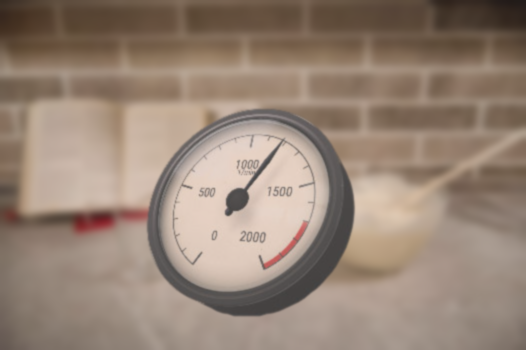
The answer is 1200 rpm
